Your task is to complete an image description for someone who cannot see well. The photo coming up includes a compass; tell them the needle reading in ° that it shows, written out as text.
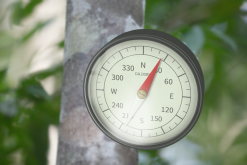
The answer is 25 °
